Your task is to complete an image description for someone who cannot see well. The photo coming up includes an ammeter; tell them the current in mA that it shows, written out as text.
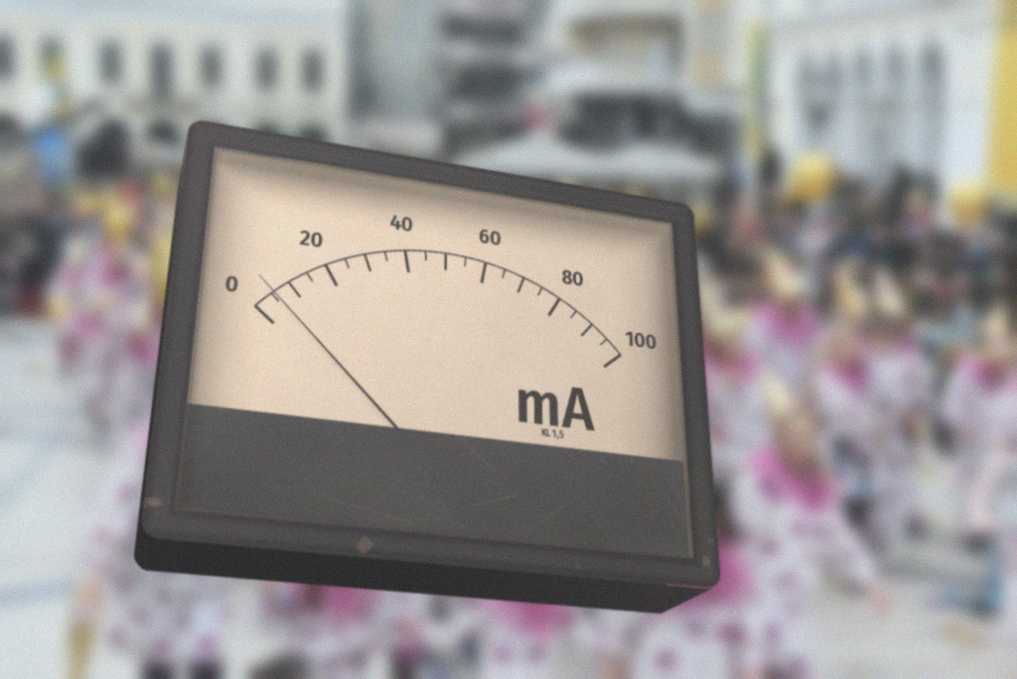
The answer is 5 mA
